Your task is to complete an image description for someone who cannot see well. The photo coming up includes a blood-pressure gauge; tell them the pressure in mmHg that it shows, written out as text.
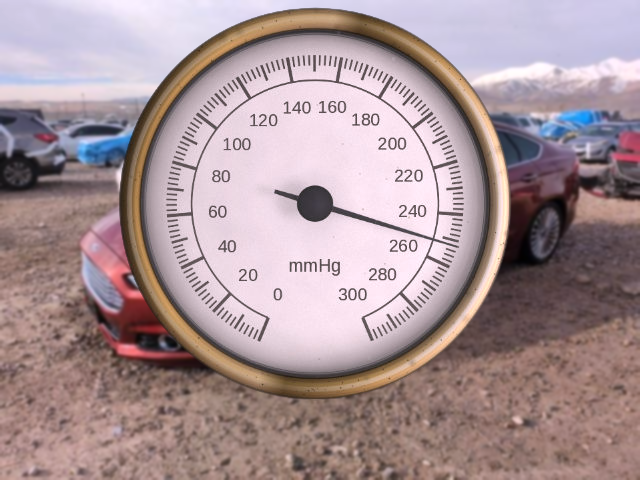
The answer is 252 mmHg
